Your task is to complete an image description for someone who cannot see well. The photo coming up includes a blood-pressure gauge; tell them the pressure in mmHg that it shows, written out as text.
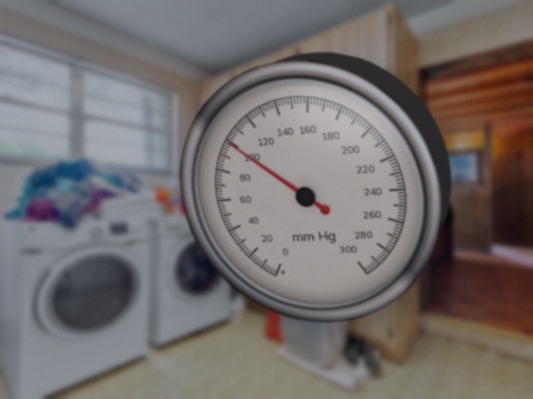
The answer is 100 mmHg
